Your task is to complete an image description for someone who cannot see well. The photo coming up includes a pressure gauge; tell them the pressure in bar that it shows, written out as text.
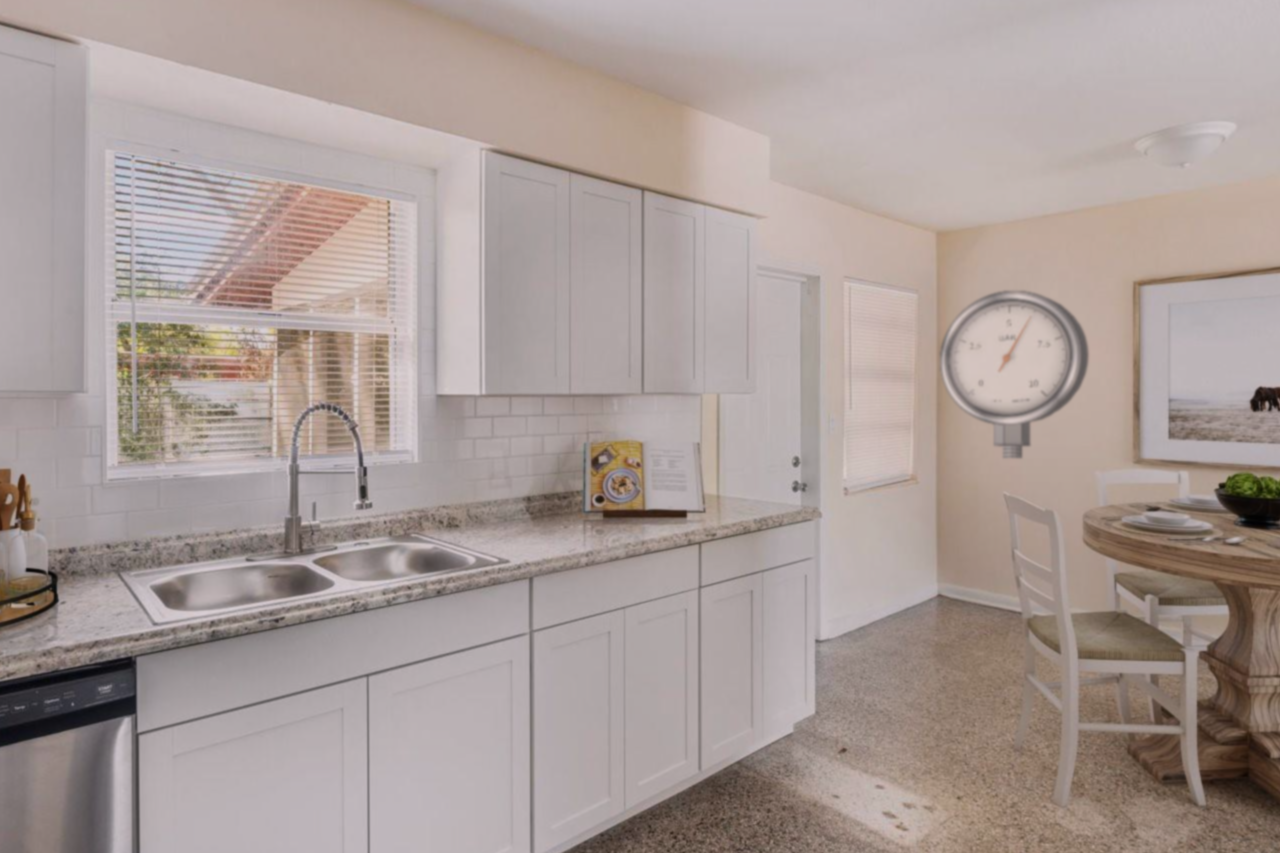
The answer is 6 bar
